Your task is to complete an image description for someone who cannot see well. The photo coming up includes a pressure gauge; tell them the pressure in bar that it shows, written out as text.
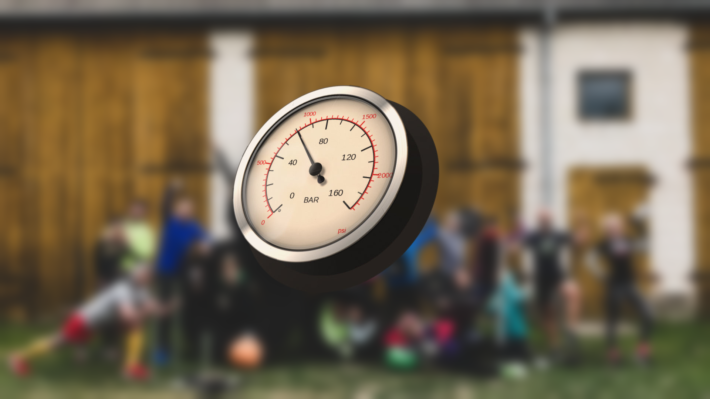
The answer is 60 bar
